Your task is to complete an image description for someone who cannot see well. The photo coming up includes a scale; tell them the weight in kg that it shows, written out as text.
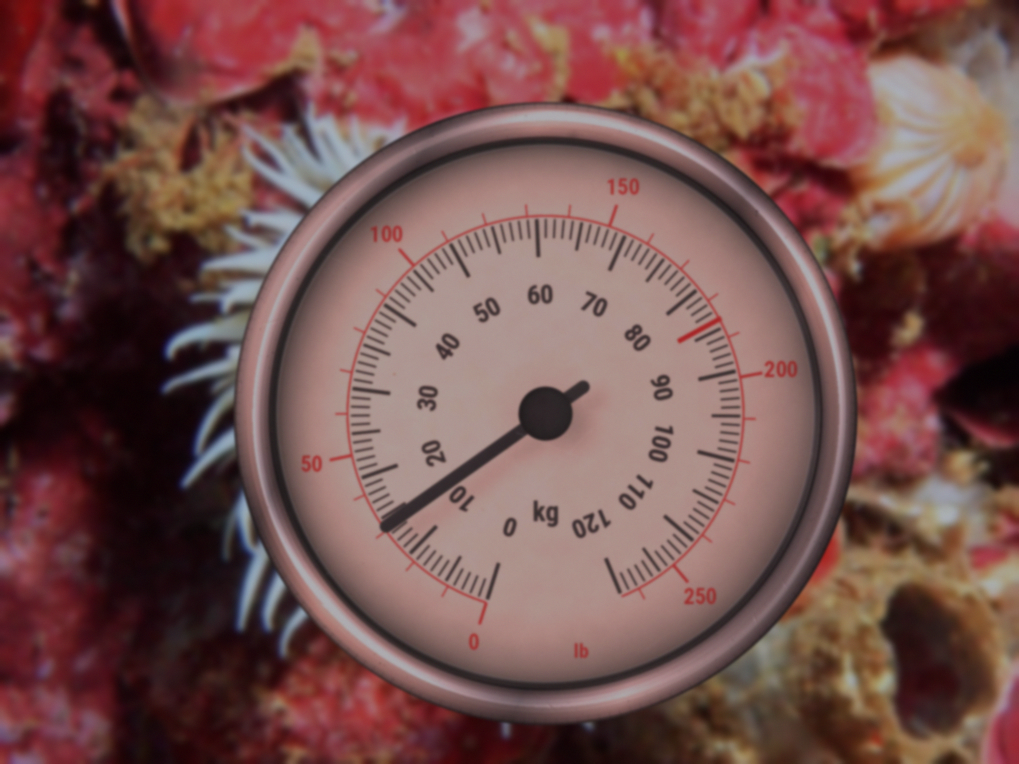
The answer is 14 kg
